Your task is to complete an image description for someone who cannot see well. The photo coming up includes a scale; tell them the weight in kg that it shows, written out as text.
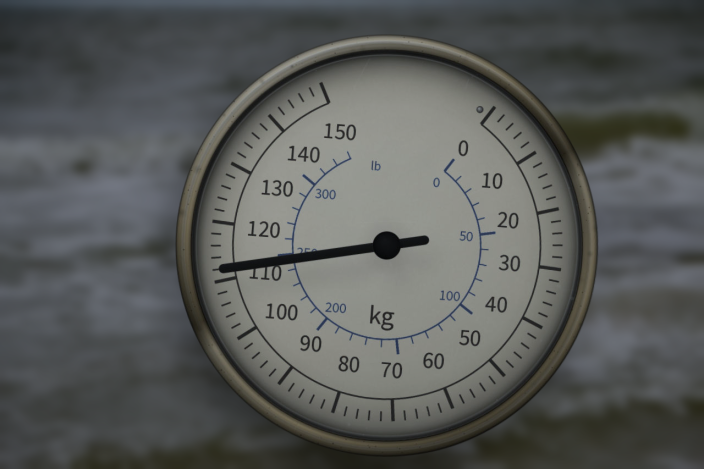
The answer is 112 kg
